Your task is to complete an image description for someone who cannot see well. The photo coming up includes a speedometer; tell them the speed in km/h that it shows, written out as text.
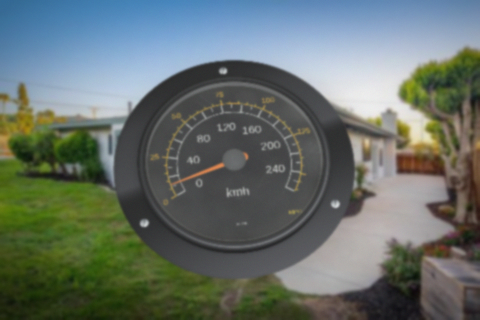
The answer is 10 km/h
